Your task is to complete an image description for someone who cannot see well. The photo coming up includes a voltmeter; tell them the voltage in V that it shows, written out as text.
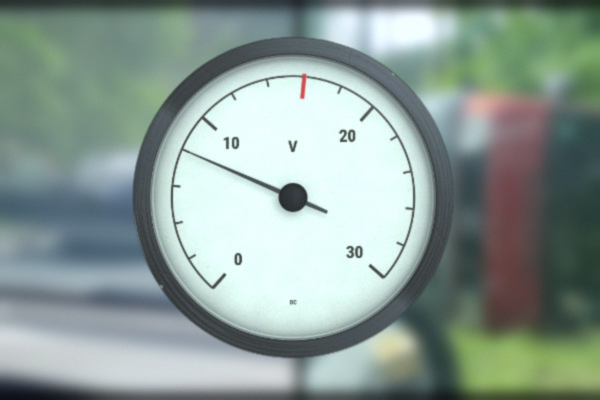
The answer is 8 V
